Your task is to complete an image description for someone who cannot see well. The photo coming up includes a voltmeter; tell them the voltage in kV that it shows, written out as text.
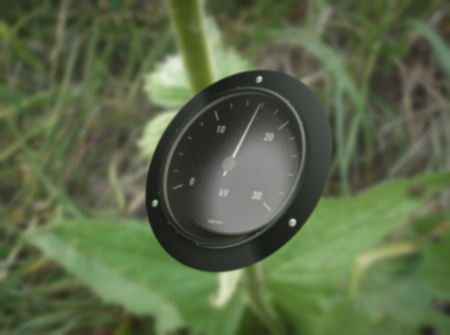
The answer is 16 kV
